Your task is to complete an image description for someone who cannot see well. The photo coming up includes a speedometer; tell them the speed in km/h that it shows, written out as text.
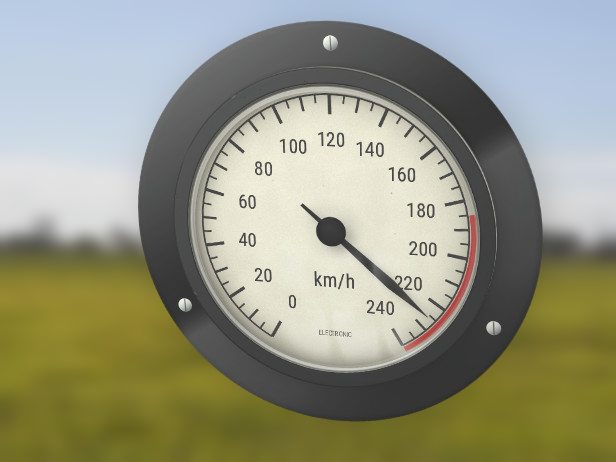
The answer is 225 km/h
